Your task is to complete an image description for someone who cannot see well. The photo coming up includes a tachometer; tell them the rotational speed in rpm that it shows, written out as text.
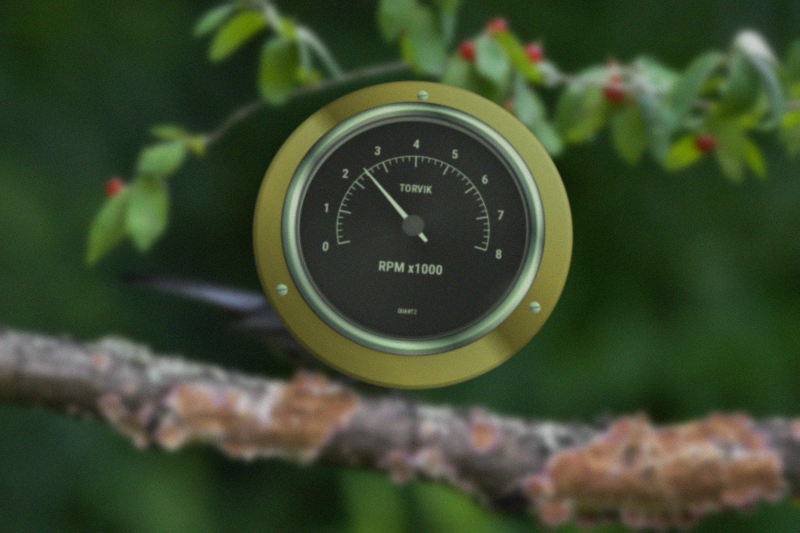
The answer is 2400 rpm
